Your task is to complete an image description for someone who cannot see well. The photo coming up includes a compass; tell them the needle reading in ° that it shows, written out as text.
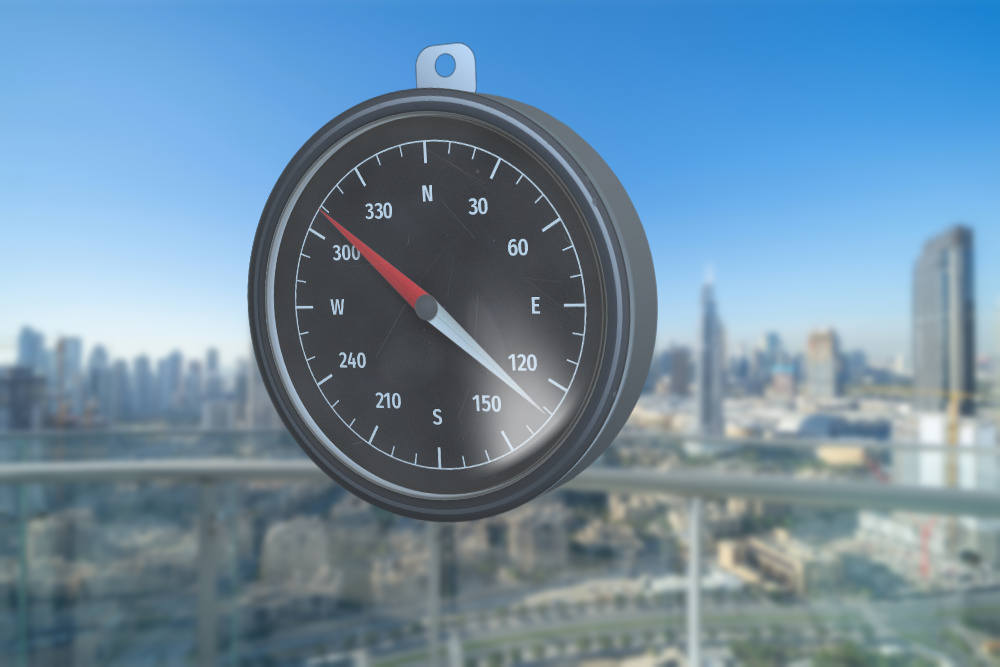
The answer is 310 °
